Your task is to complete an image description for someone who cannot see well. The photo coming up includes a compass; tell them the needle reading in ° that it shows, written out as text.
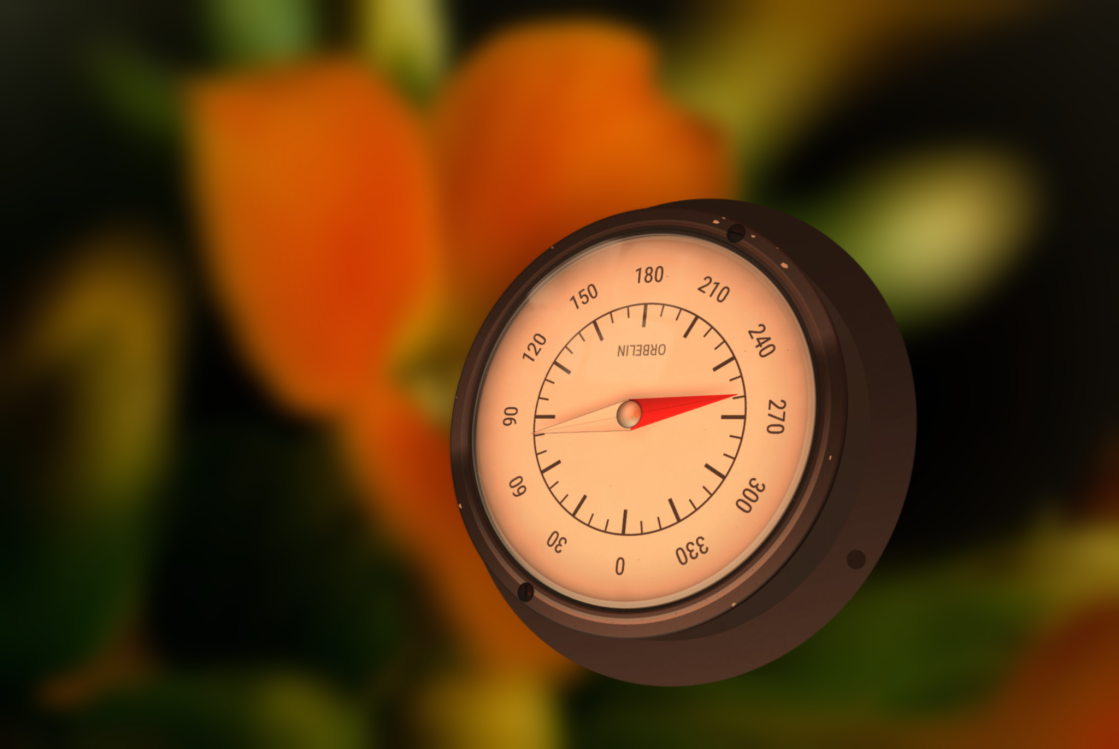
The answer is 260 °
